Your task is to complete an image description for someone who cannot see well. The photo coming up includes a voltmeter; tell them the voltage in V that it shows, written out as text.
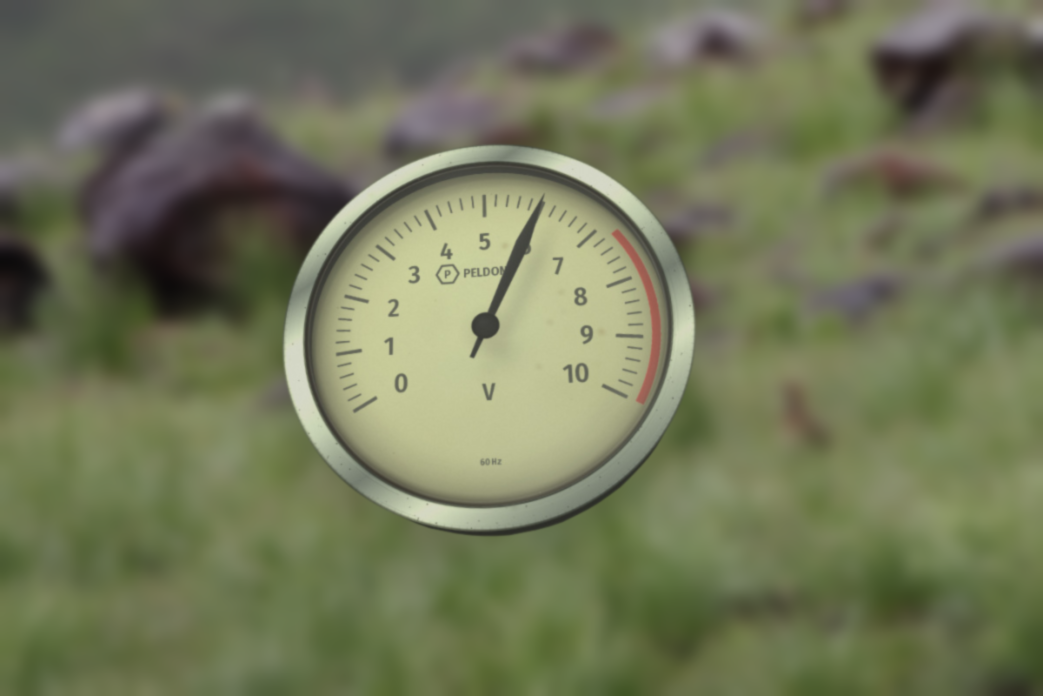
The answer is 6 V
